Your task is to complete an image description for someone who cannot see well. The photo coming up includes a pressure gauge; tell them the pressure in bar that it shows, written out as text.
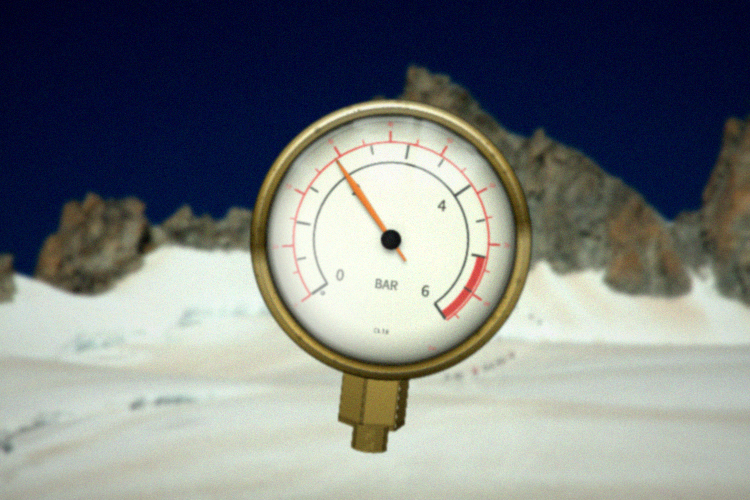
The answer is 2 bar
